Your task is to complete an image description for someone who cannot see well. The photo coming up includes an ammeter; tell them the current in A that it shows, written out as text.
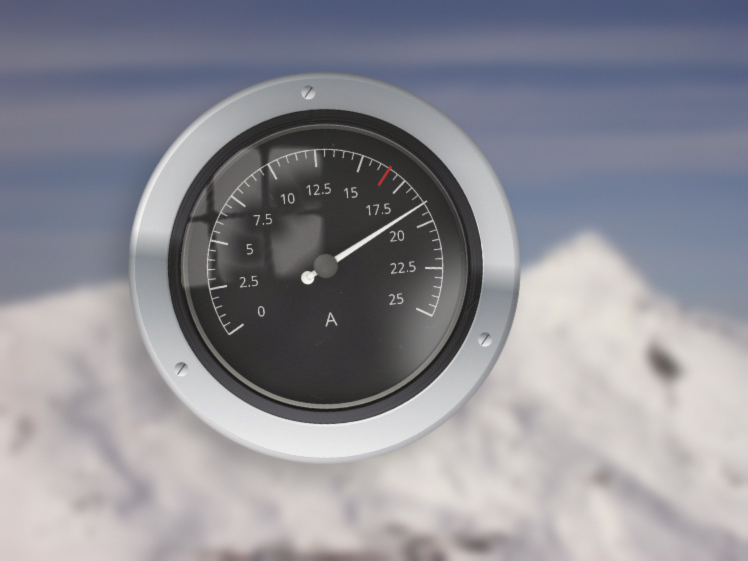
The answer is 19 A
